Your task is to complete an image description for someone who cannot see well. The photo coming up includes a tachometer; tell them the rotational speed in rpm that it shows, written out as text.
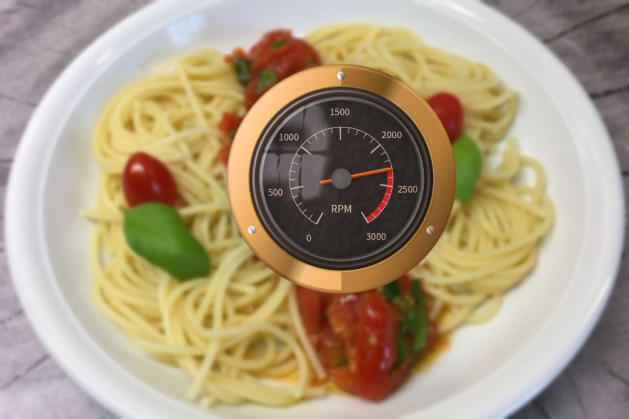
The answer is 2300 rpm
